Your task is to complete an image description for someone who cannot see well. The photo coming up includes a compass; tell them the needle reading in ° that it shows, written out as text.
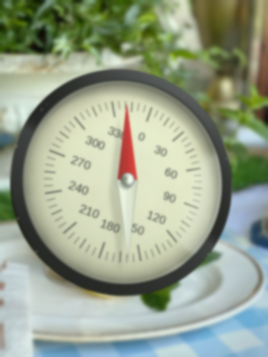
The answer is 340 °
